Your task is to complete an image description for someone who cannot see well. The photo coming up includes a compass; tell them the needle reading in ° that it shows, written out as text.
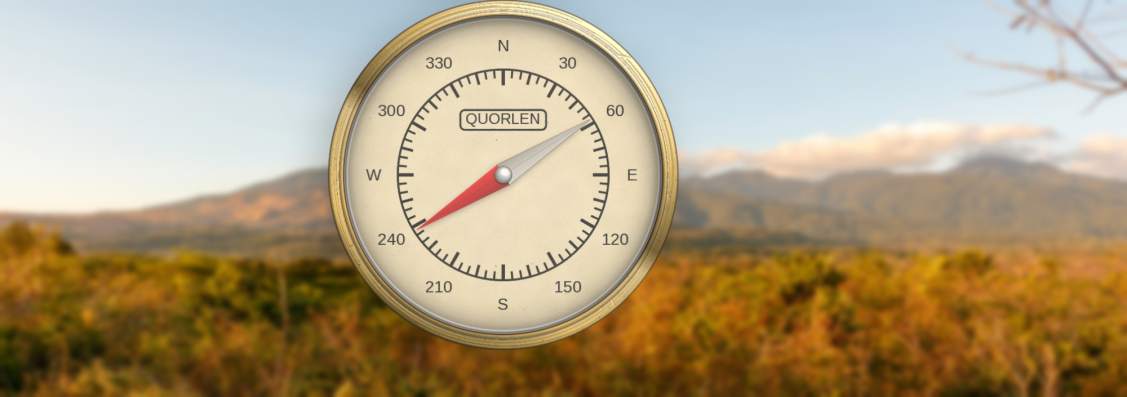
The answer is 237.5 °
